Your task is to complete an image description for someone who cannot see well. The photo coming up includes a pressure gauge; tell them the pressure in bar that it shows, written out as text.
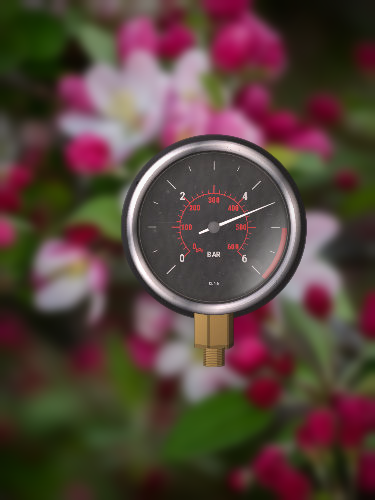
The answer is 4.5 bar
